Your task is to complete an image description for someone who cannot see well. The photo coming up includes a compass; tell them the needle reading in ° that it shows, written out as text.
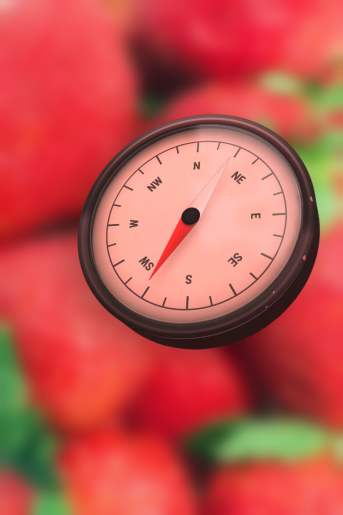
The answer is 210 °
